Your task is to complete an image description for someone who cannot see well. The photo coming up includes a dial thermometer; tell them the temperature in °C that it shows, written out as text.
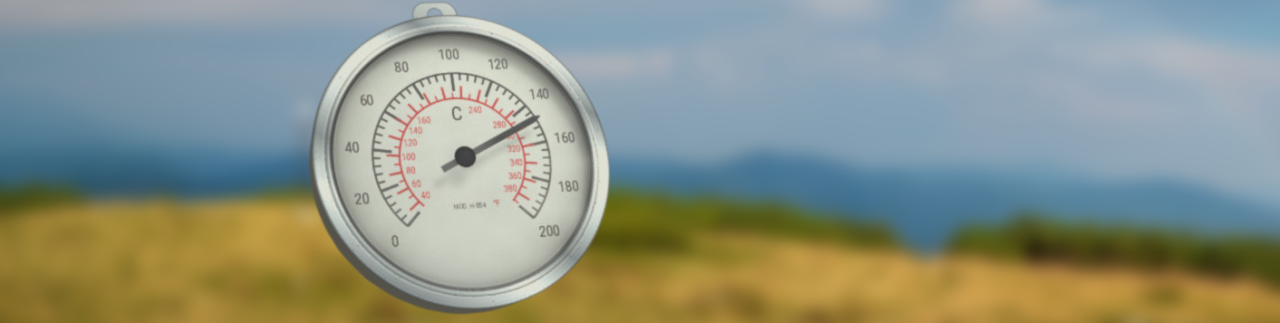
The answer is 148 °C
